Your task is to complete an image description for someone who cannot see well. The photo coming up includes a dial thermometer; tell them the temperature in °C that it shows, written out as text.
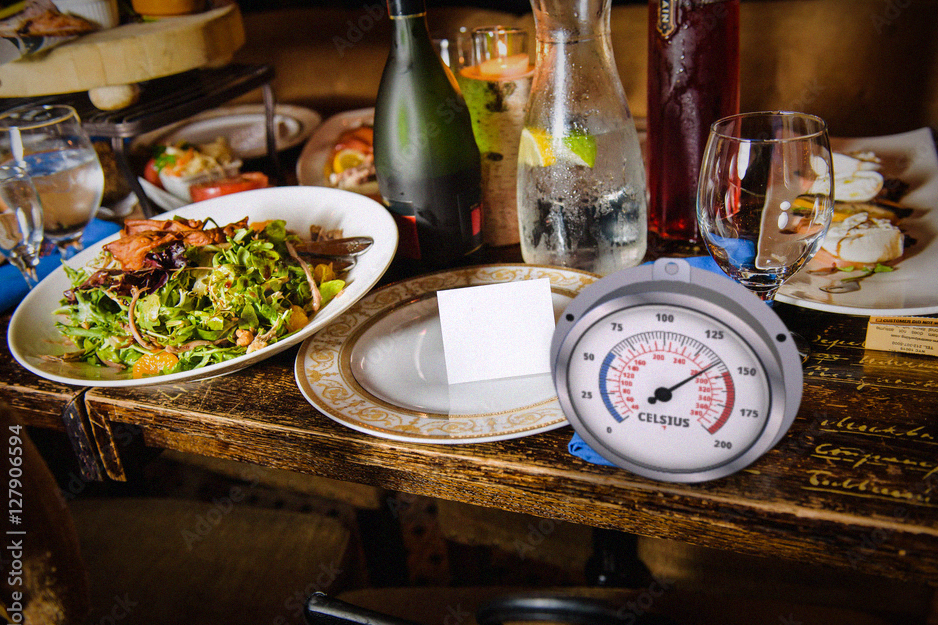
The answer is 137.5 °C
